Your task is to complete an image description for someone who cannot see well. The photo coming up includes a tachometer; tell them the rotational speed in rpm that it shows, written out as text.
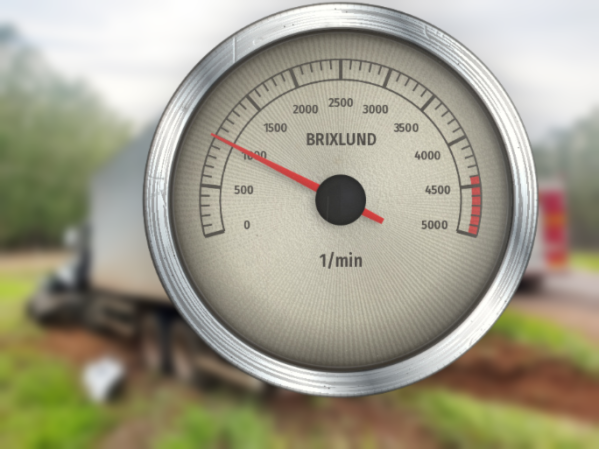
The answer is 1000 rpm
